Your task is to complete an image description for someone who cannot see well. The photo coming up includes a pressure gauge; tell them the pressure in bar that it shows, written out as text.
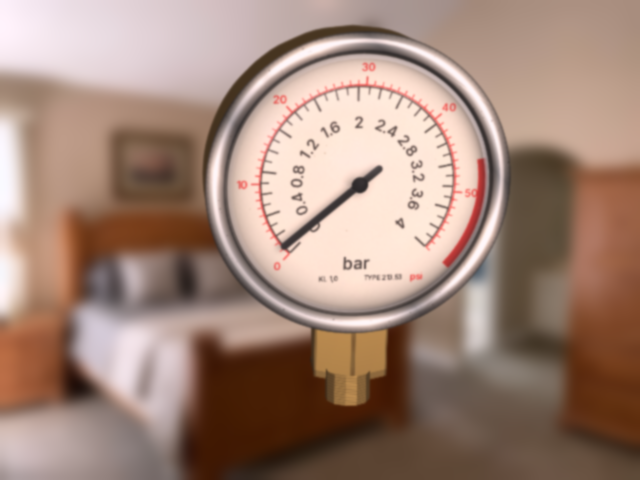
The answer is 0.1 bar
